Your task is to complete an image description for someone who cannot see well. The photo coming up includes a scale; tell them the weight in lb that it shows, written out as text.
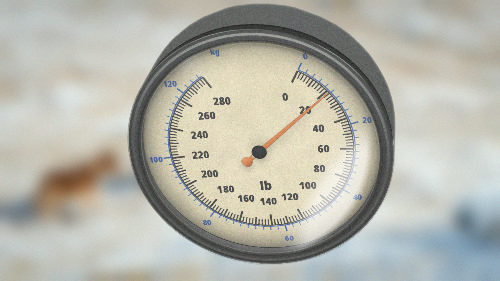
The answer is 20 lb
